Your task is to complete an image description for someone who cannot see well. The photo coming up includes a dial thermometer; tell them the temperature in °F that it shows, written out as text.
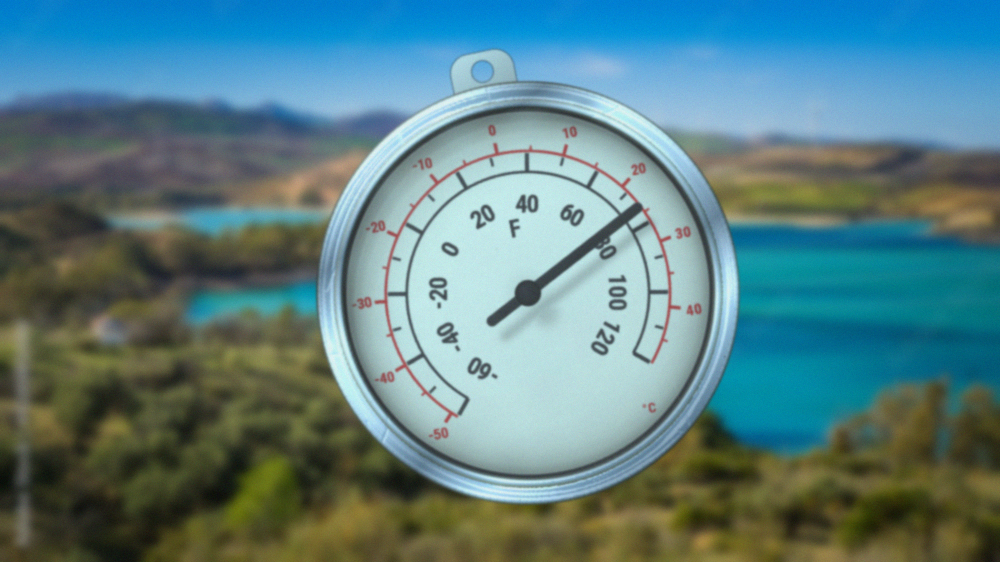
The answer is 75 °F
